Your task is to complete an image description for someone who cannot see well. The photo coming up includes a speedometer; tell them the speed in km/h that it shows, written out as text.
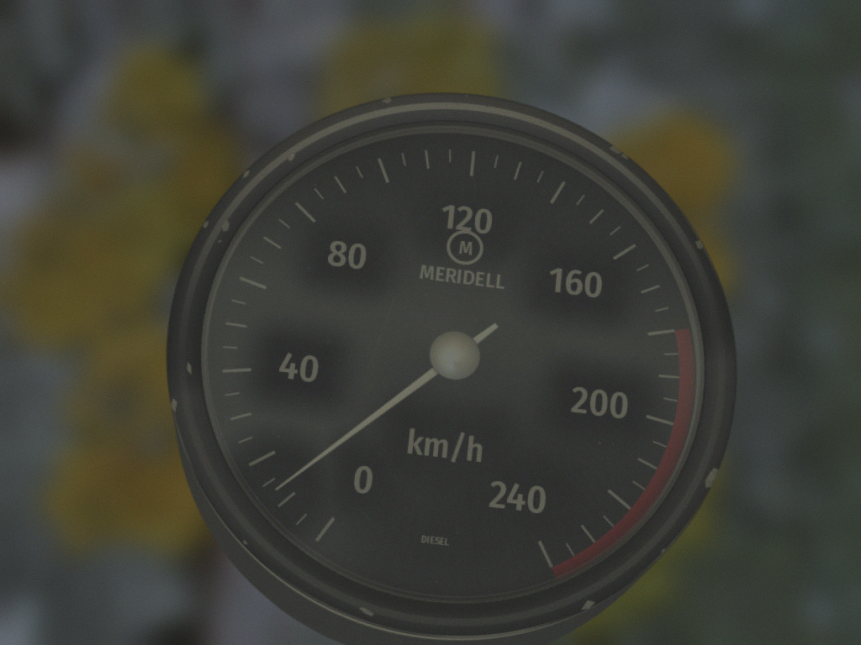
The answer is 12.5 km/h
